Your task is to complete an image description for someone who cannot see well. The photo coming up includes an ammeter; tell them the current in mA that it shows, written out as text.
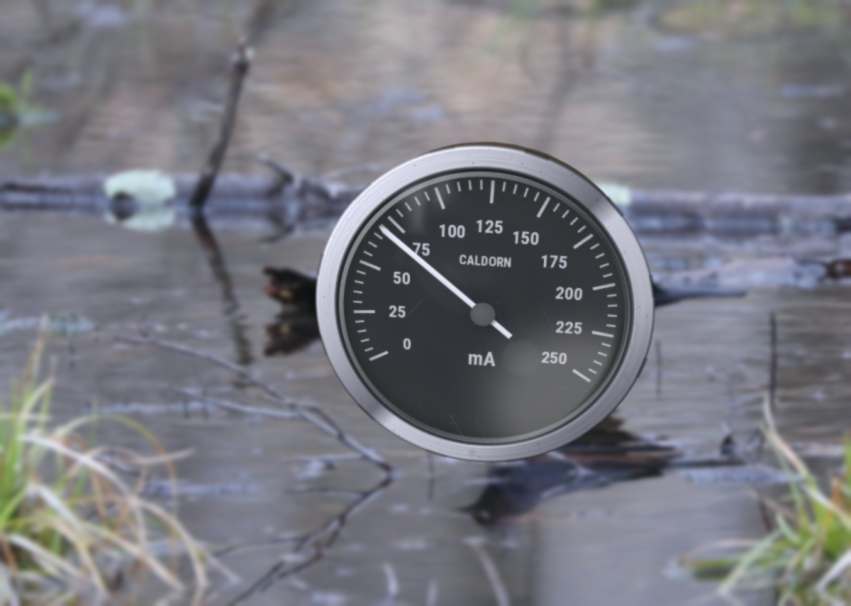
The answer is 70 mA
